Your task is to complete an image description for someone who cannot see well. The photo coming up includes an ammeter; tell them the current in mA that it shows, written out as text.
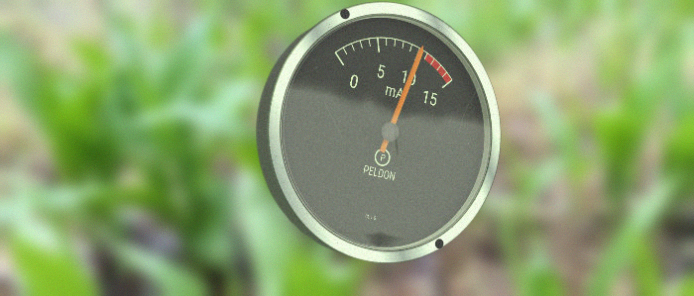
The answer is 10 mA
